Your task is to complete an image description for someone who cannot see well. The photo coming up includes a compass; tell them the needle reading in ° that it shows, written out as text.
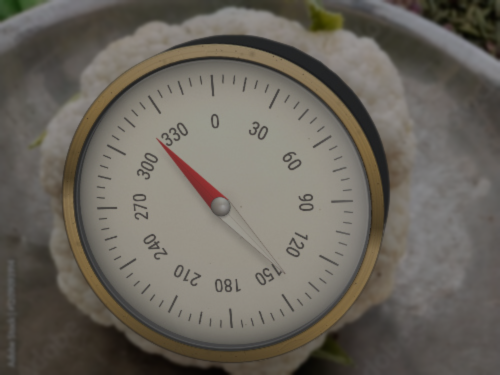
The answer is 320 °
